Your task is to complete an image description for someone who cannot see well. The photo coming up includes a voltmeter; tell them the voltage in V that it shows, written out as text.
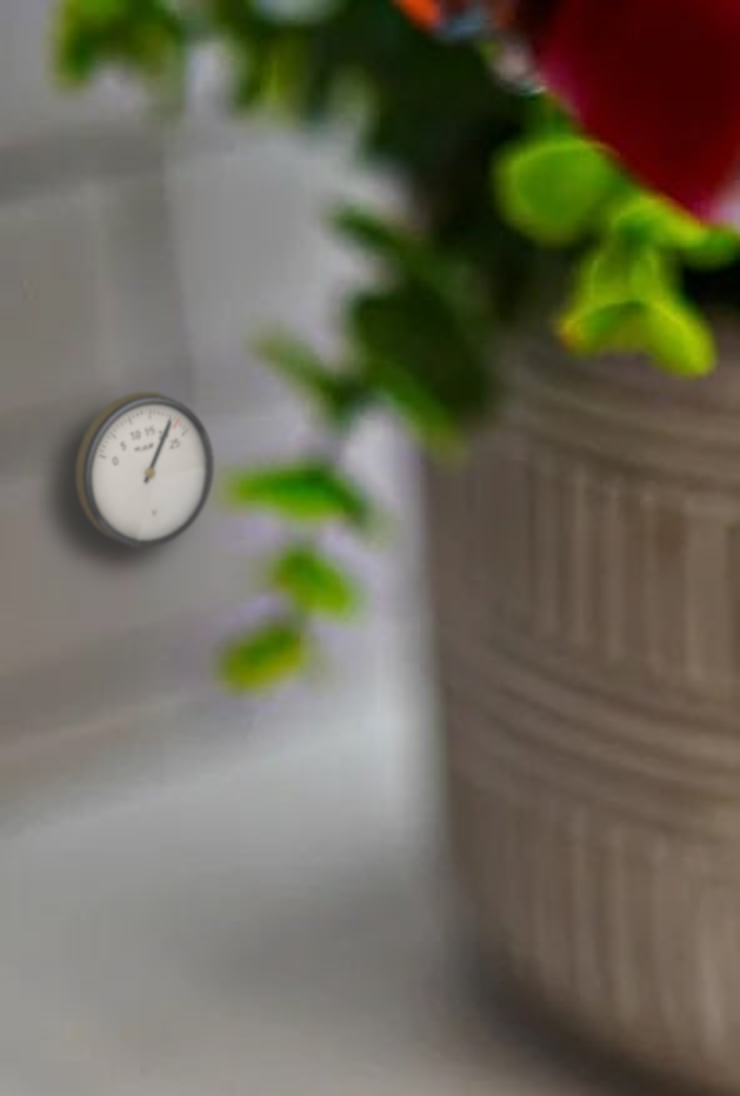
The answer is 20 V
